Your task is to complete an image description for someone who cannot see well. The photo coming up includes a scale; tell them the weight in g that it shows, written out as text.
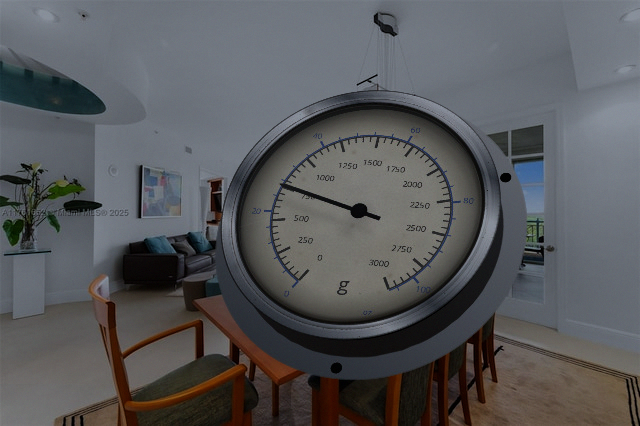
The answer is 750 g
